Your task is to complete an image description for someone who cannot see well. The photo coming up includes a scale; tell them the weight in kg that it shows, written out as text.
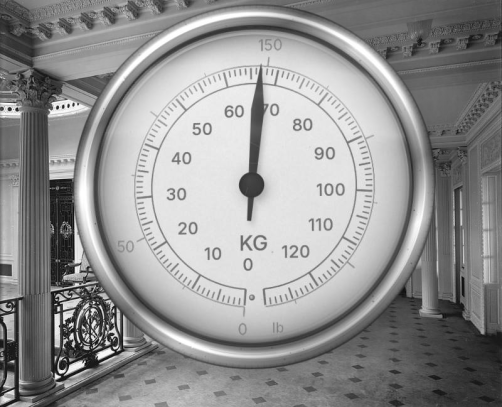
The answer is 67 kg
